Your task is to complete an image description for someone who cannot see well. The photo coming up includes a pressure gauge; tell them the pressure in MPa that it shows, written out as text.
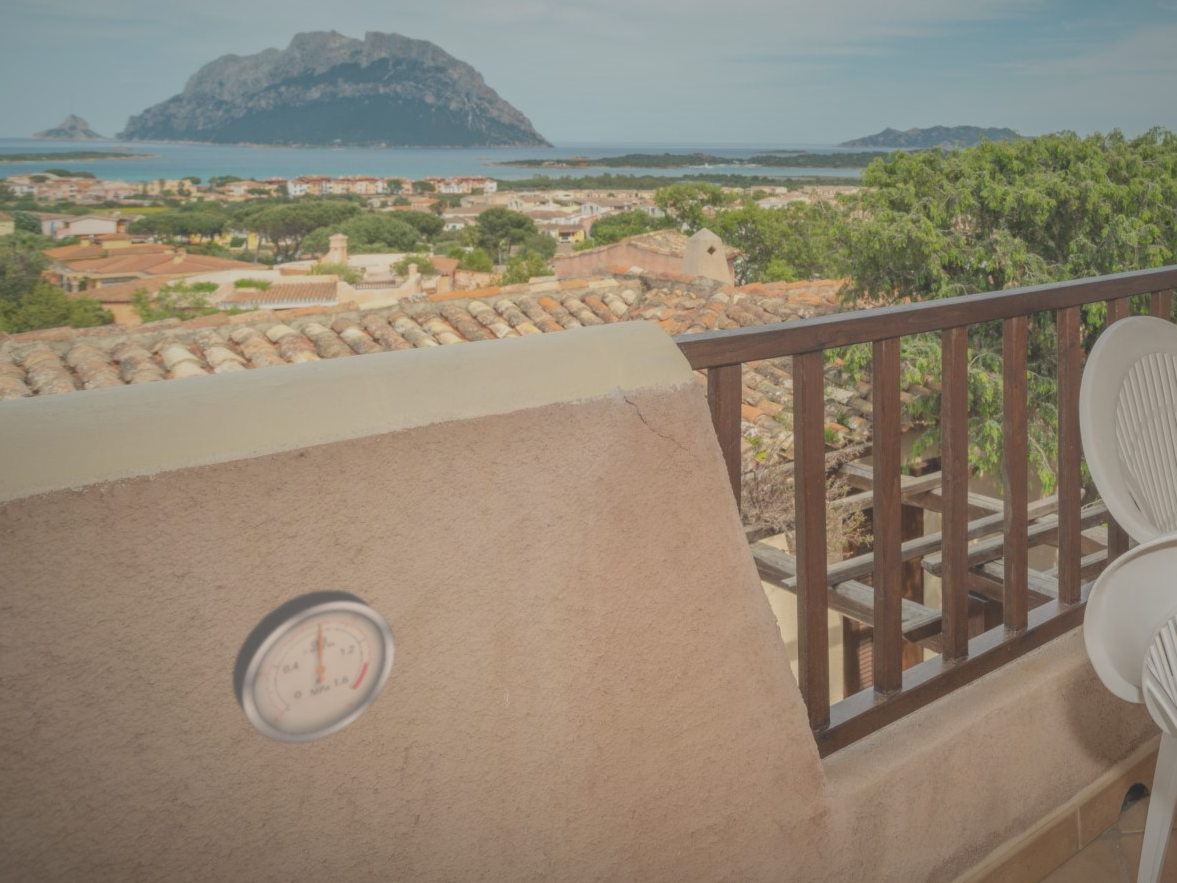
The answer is 0.8 MPa
